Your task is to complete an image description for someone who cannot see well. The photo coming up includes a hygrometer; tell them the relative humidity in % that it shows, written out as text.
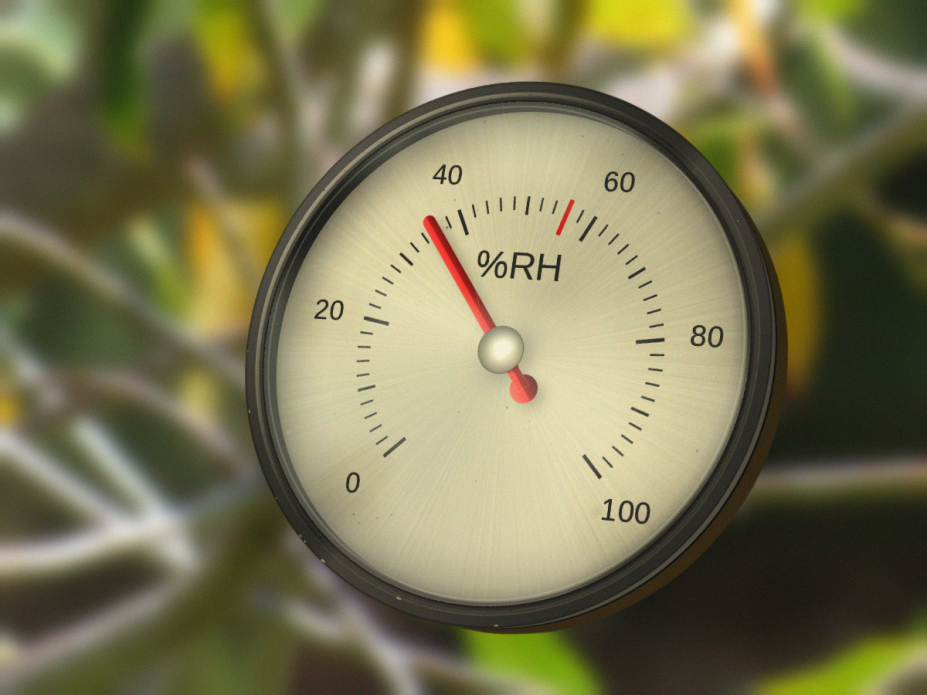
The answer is 36 %
